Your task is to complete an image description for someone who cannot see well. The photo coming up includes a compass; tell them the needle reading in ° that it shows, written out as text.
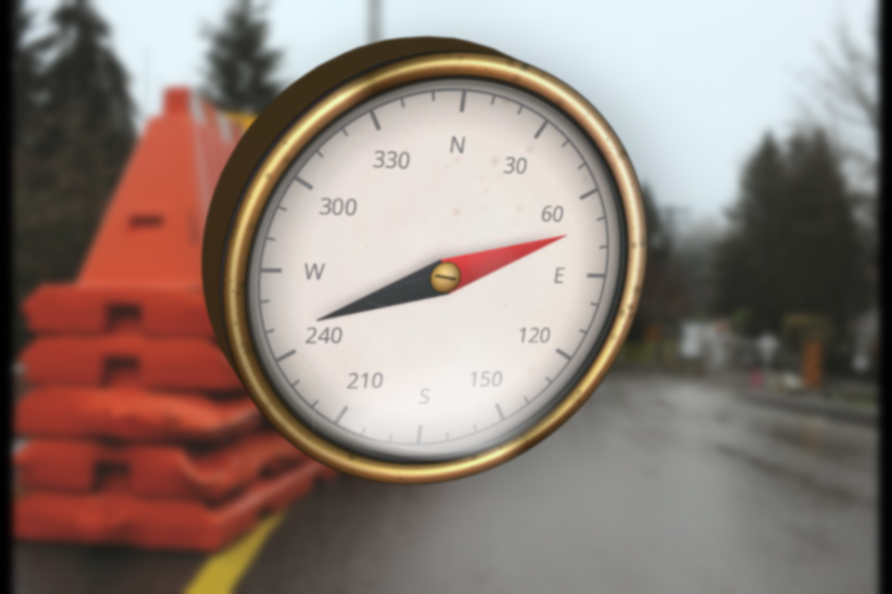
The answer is 70 °
